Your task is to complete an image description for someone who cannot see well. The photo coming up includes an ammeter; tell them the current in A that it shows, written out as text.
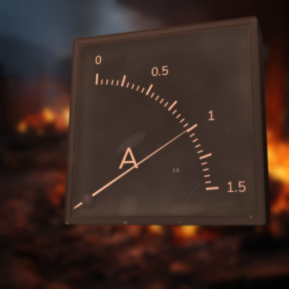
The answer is 1 A
